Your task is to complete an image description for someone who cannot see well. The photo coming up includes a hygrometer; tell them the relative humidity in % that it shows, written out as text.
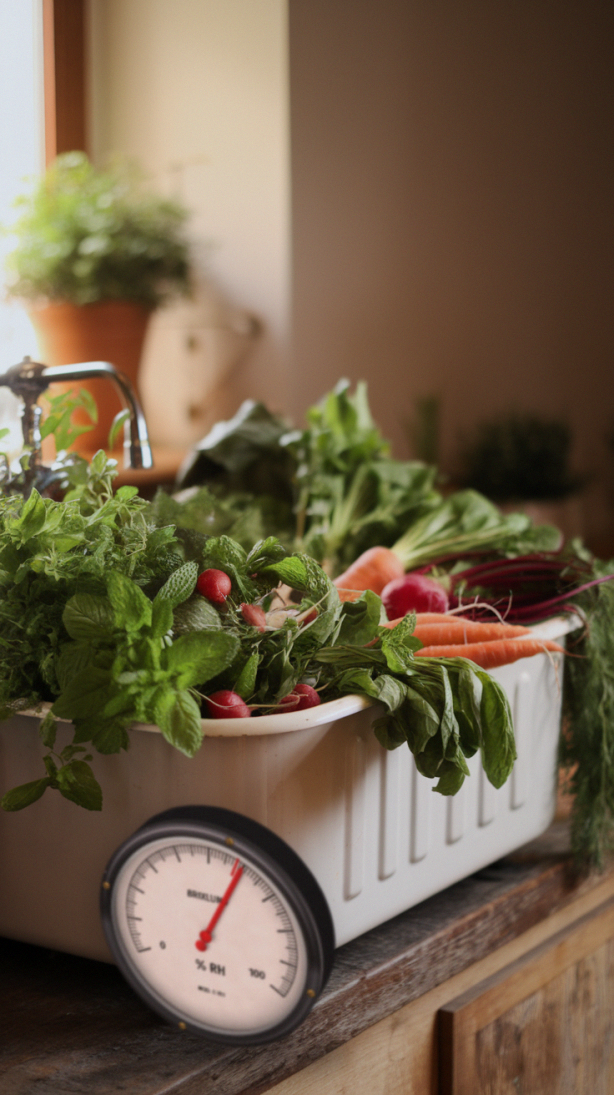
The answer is 60 %
